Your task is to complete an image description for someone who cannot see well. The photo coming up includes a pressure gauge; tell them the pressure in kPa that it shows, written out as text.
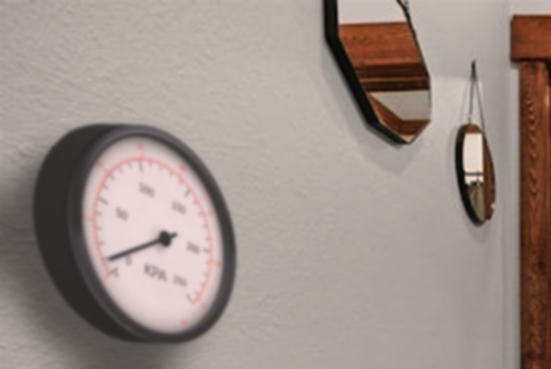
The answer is 10 kPa
